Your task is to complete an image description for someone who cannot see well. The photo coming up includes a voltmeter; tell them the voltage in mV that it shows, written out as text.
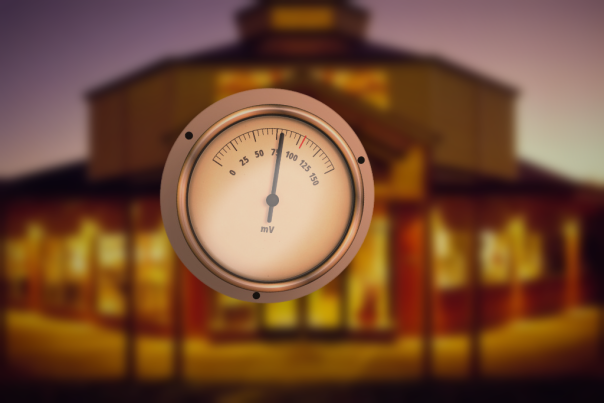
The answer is 80 mV
